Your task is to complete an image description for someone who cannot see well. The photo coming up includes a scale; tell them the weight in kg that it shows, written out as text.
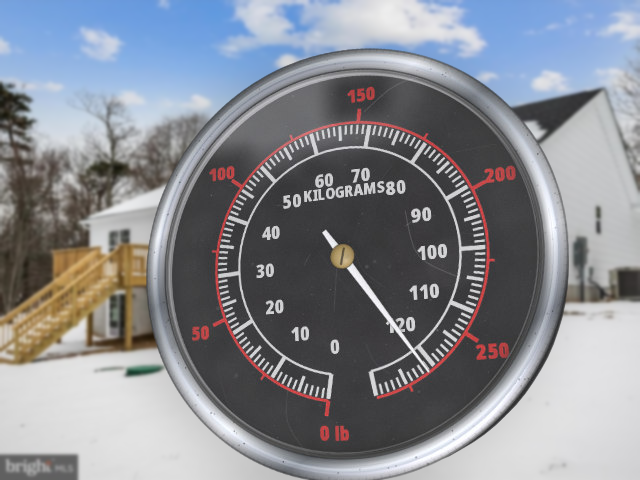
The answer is 121 kg
